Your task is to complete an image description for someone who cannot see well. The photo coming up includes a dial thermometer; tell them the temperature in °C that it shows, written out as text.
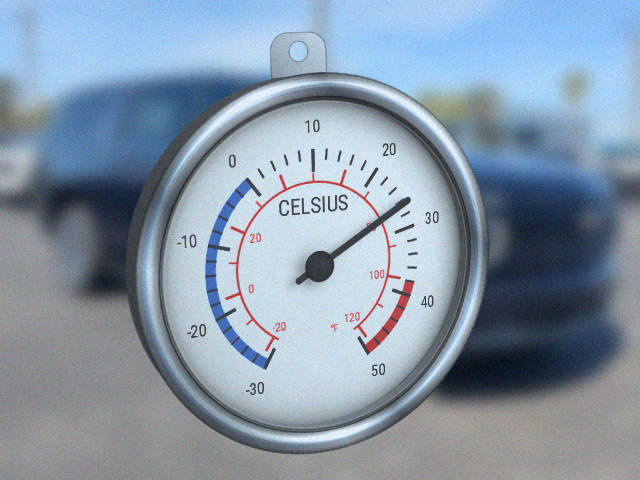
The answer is 26 °C
